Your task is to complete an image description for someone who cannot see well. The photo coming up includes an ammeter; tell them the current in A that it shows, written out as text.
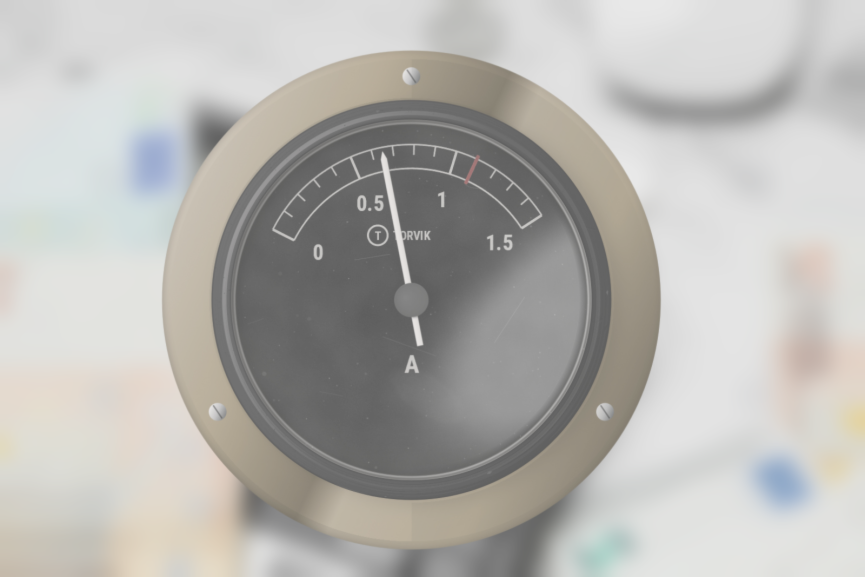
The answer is 0.65 A
